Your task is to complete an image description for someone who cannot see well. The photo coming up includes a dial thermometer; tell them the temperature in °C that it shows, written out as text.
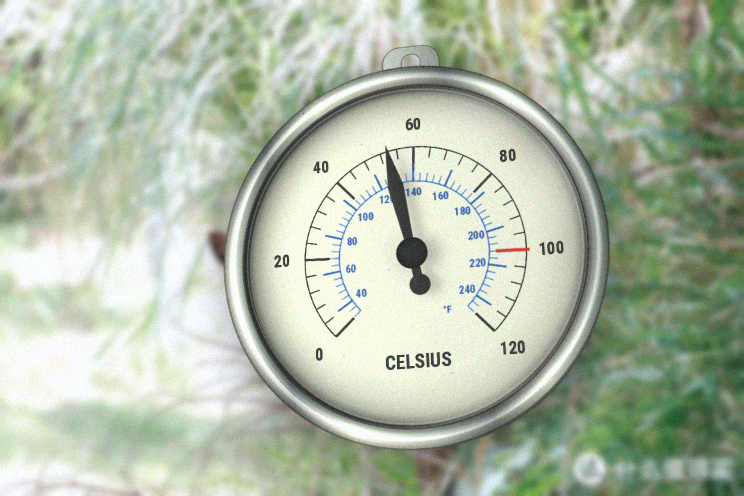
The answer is 54 °C
